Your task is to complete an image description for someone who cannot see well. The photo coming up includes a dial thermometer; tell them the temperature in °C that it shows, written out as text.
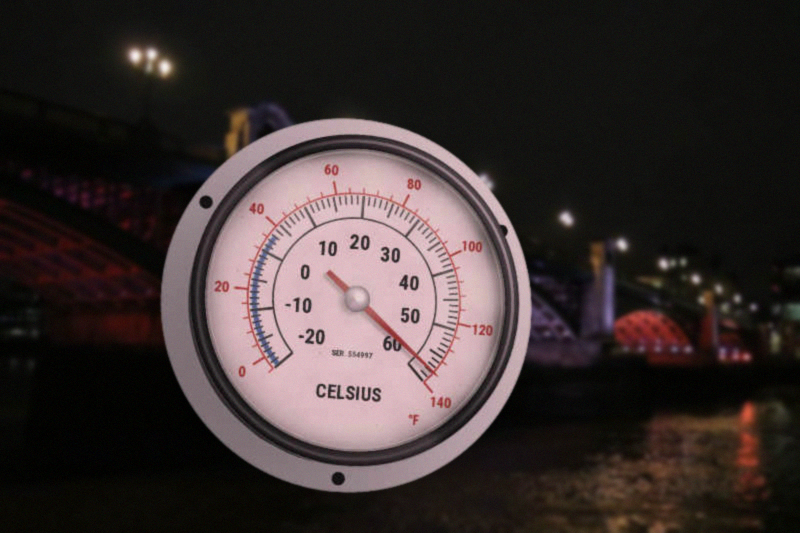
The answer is 58 °C
